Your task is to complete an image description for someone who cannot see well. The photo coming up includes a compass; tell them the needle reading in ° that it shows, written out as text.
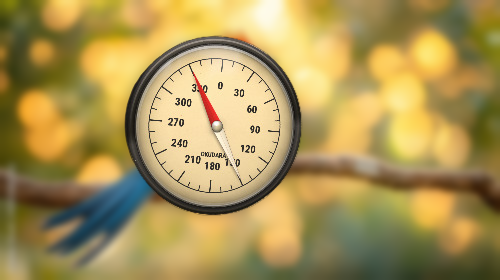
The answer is 330 °
